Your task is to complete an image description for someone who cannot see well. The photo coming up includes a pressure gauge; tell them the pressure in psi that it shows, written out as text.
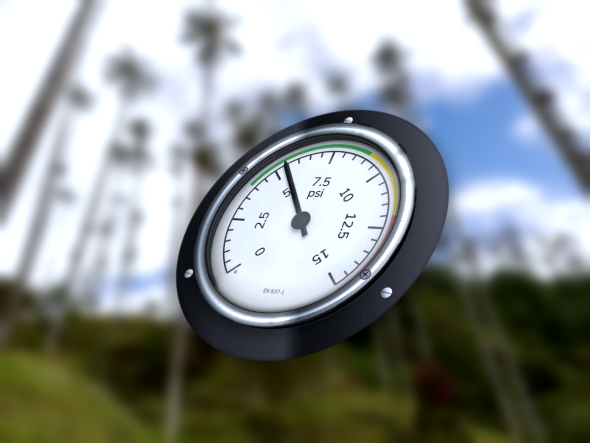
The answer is 5.5 psi
